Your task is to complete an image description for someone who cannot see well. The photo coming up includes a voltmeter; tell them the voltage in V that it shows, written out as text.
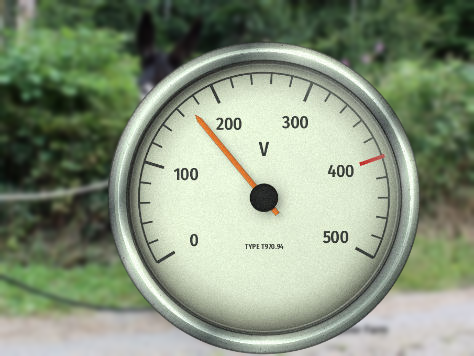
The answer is 170 V
